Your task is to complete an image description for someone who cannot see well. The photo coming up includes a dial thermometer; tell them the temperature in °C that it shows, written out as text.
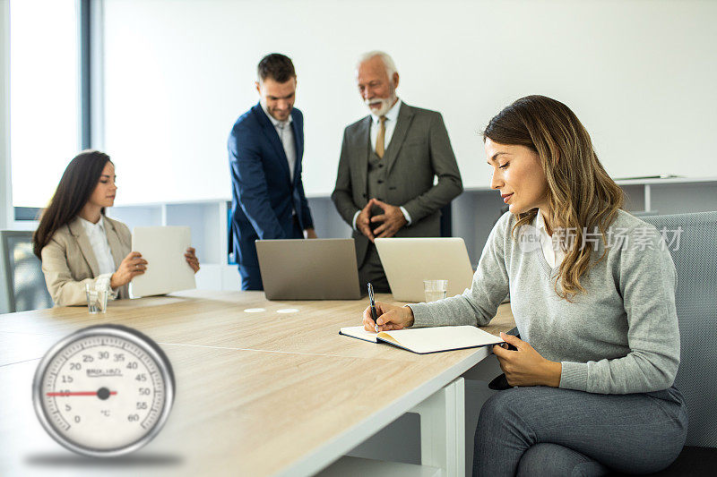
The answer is 10 °C
